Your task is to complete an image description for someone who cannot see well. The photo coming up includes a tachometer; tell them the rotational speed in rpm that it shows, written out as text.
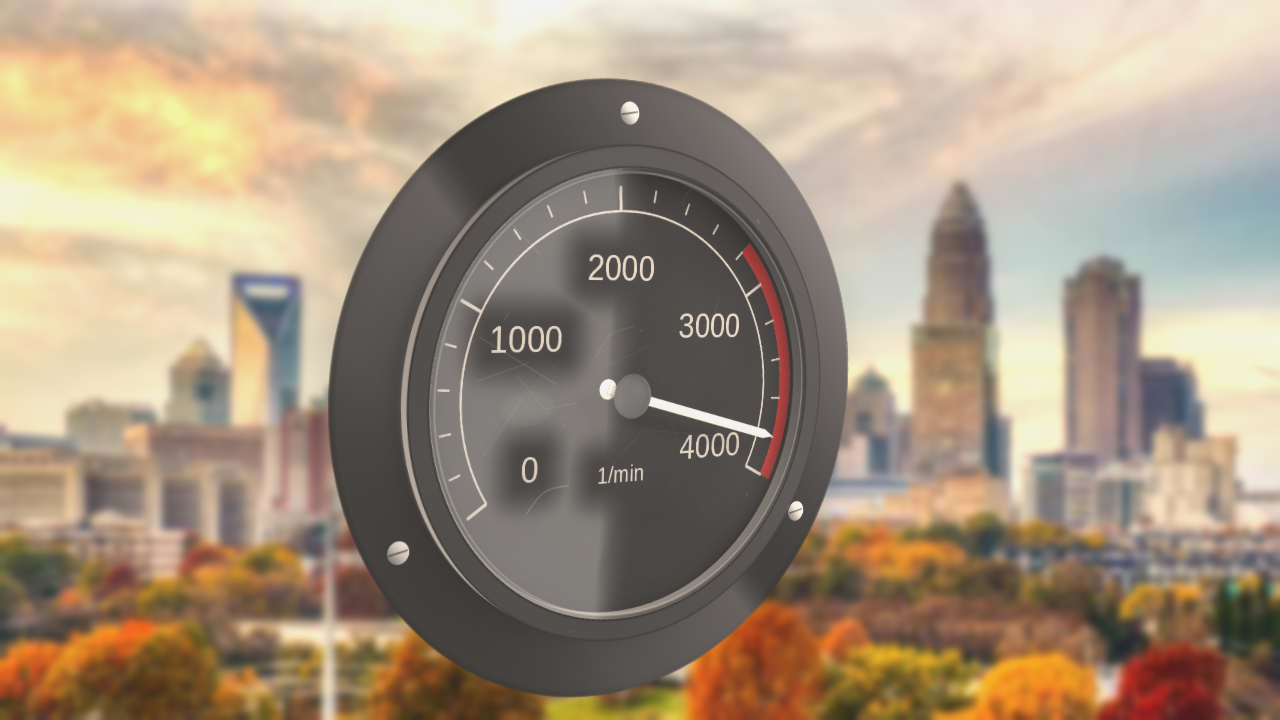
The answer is 3800 rpm
